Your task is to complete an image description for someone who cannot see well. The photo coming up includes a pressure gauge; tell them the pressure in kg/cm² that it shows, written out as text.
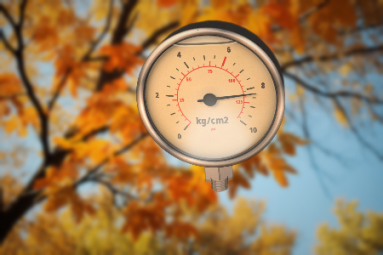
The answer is 8.25 kg/cm²
